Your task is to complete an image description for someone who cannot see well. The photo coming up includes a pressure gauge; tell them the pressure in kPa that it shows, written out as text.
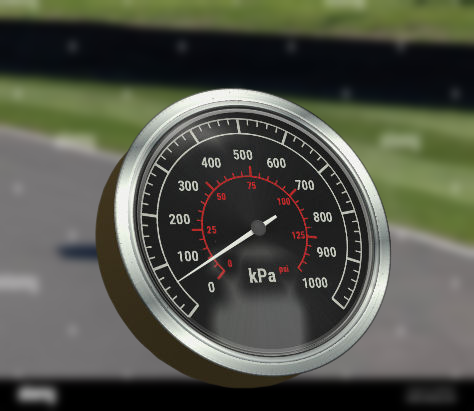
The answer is 60 kPa
